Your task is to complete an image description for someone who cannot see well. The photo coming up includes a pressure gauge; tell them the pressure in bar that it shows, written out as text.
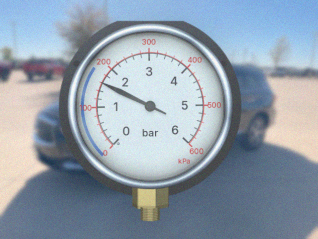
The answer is 1.6 bar
